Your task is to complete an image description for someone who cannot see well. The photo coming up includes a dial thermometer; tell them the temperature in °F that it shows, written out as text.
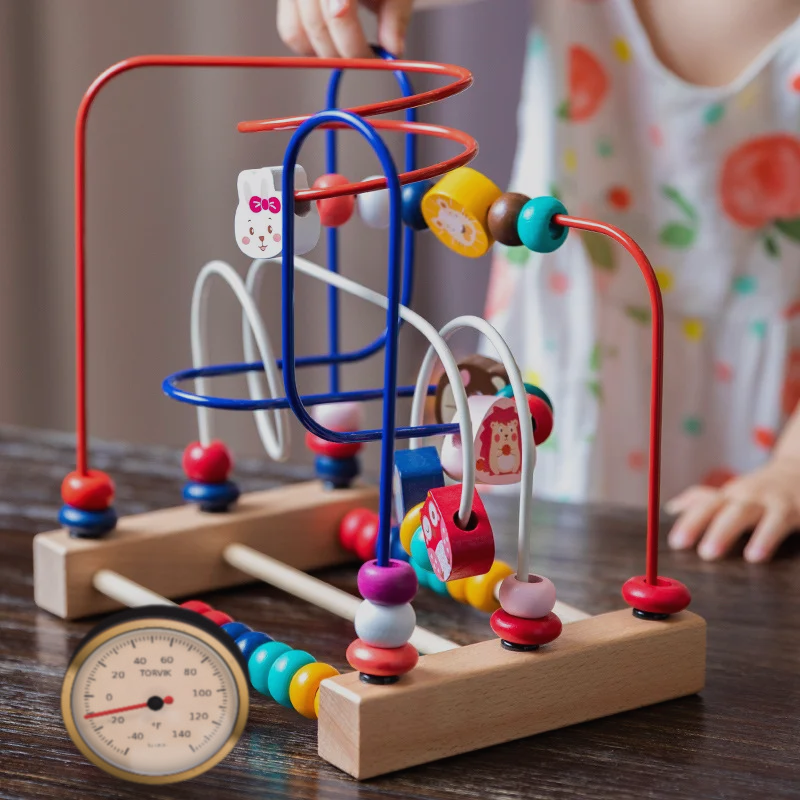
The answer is -10 °F
